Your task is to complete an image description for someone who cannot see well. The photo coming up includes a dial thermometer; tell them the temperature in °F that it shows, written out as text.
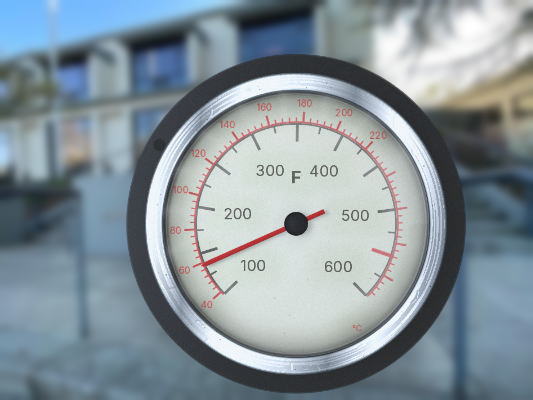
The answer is 137.5 °F
